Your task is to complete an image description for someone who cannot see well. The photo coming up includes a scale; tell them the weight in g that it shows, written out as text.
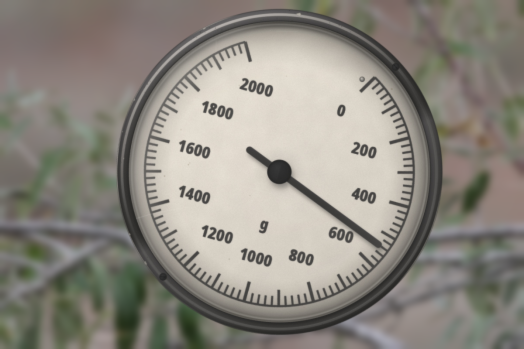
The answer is 540 g
